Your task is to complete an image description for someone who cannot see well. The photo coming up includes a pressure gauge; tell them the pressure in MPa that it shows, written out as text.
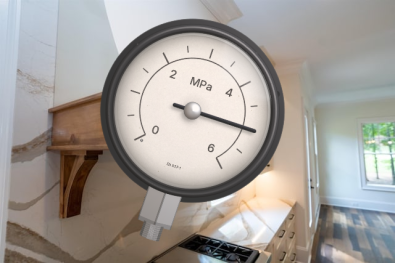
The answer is 5 MPa
